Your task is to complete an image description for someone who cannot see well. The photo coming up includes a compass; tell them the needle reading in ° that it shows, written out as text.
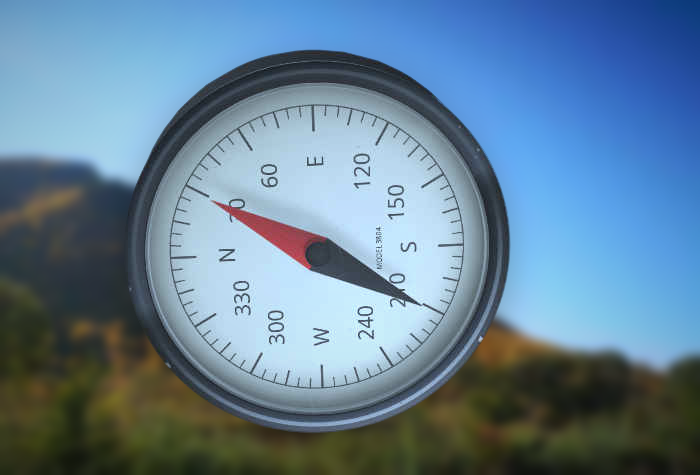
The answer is 30 °
